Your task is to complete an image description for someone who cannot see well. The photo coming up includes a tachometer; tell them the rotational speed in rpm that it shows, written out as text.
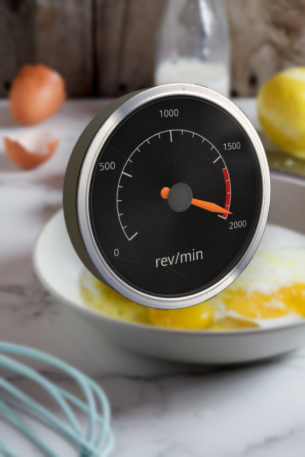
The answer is 1950 rpm
